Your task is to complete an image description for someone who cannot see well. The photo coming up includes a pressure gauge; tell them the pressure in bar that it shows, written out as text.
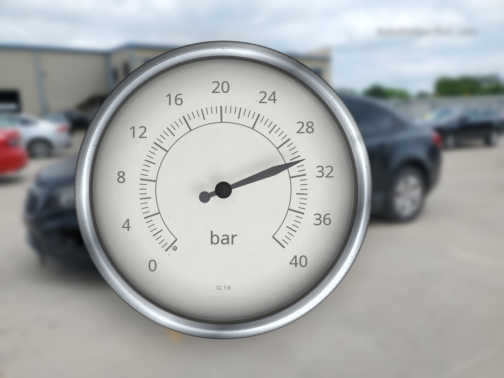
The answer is 30.5 bar
